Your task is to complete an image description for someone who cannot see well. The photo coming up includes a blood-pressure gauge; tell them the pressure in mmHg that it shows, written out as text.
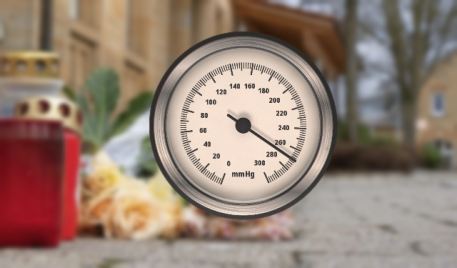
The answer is 270 mmHg
